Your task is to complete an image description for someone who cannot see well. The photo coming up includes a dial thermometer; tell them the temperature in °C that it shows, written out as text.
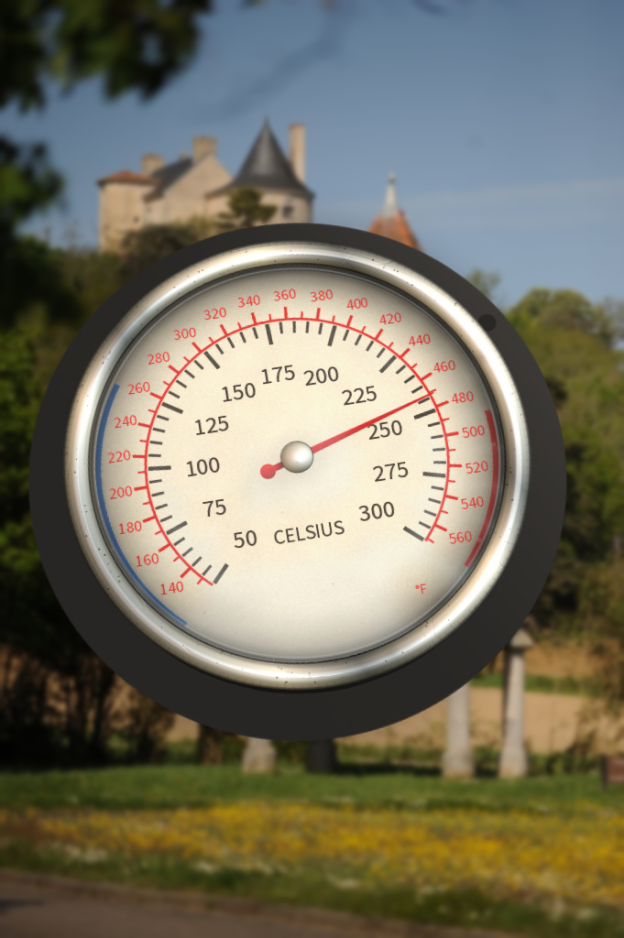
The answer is 245 °C
